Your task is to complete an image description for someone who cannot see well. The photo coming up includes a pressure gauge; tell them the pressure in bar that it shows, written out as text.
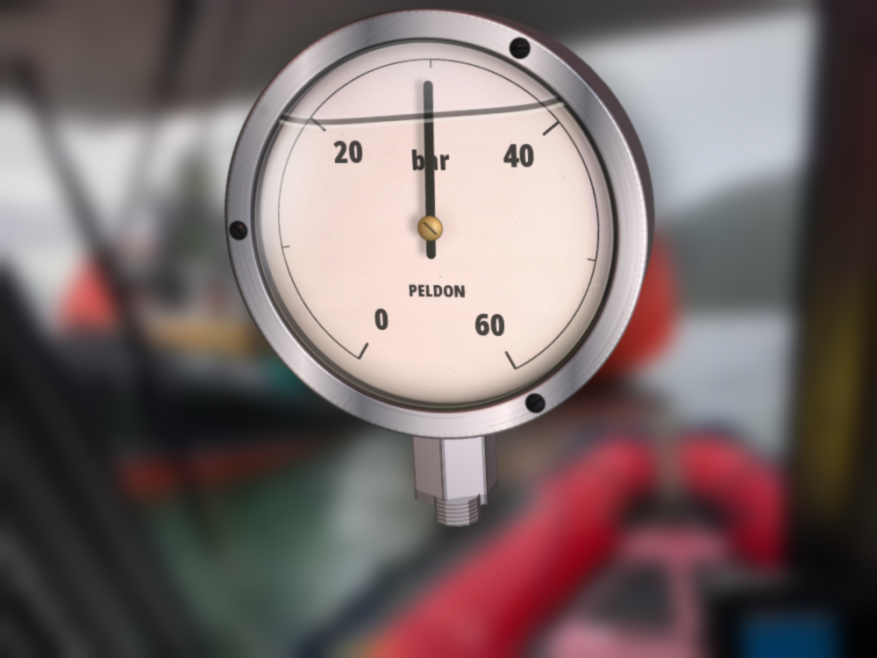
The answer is 30 bar
